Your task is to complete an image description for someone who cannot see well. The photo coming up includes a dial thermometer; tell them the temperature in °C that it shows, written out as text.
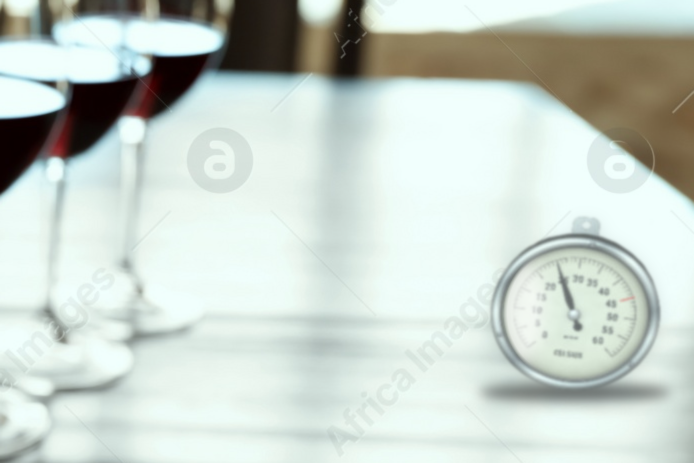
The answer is 25 °C
